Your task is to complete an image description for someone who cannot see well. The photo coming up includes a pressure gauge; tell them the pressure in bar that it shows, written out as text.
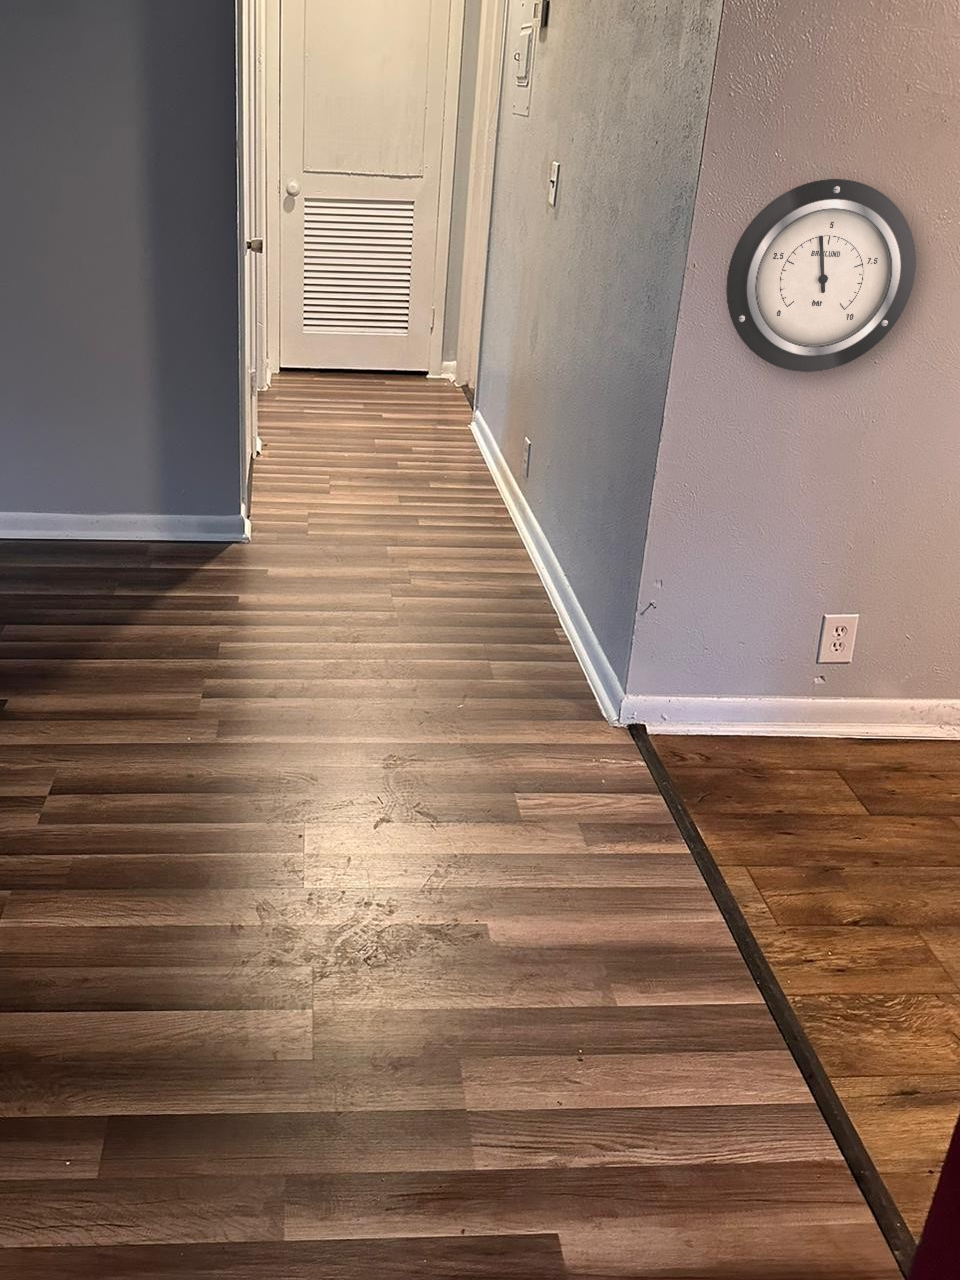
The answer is 4.5 bar
